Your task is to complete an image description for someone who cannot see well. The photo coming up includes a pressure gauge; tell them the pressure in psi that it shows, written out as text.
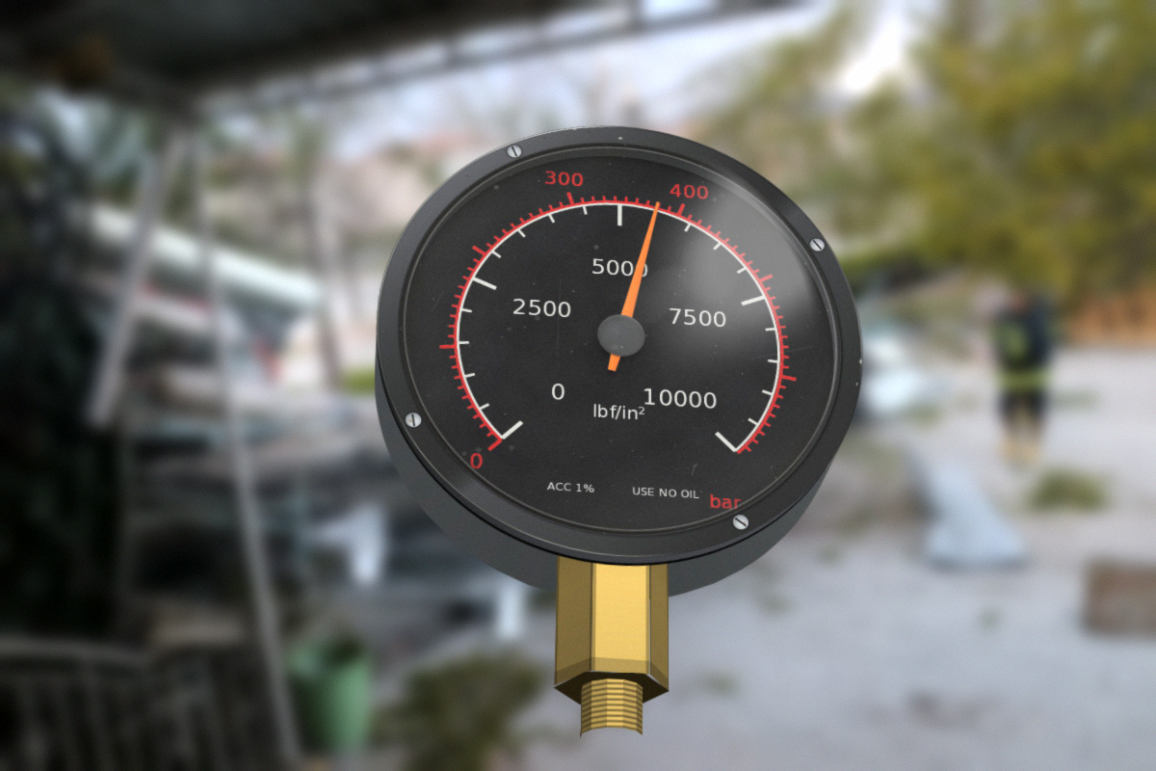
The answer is 5500 psi
